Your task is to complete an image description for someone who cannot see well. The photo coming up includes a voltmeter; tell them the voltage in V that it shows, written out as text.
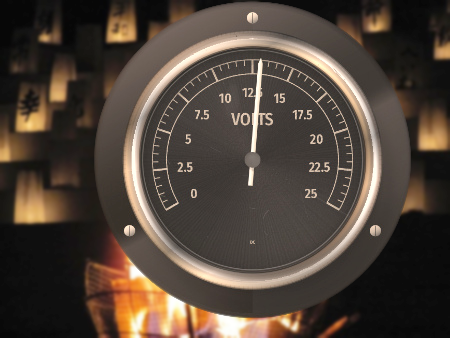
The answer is 13 V
